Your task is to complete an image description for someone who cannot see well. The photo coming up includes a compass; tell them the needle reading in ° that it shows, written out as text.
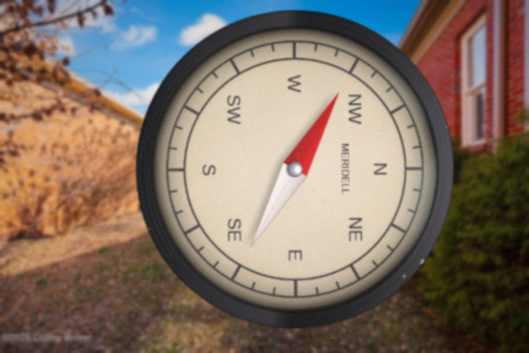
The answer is 300 °
